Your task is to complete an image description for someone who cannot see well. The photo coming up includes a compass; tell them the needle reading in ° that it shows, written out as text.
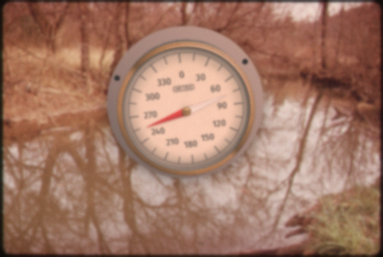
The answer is 255 °
